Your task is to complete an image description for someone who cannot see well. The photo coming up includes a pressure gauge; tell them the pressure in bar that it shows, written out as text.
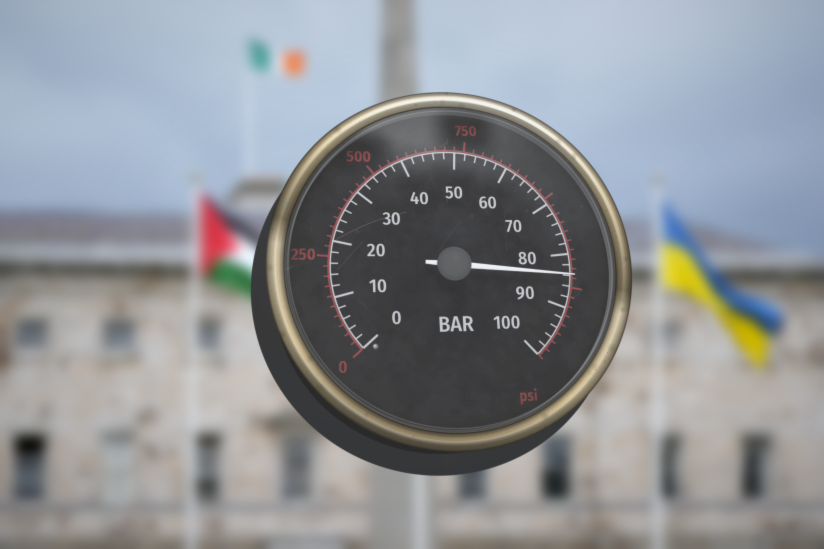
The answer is 84 bar
